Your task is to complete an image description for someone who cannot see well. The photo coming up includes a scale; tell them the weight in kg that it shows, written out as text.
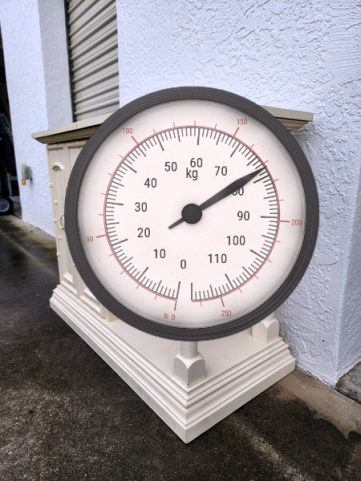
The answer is 78 kg
